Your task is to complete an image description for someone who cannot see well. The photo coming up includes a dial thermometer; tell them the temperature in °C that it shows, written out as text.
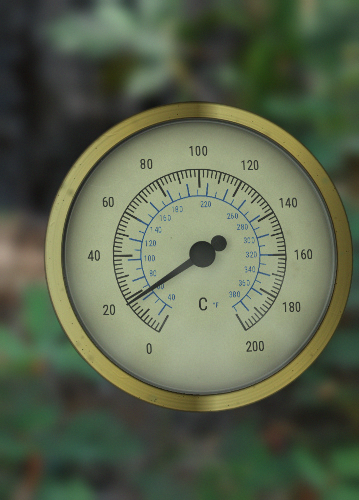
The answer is 18 °C
